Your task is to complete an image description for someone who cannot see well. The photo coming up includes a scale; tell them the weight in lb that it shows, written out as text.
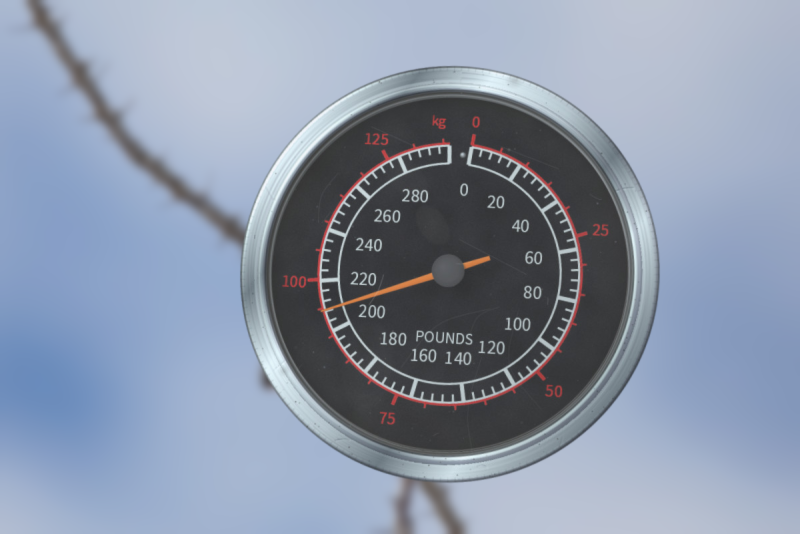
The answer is 208 lb
